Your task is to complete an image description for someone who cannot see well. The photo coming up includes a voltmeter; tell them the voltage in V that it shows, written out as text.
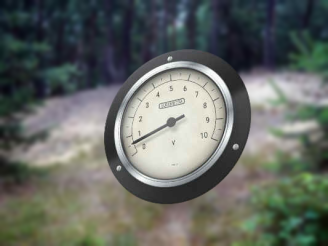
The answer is 0.5 V
